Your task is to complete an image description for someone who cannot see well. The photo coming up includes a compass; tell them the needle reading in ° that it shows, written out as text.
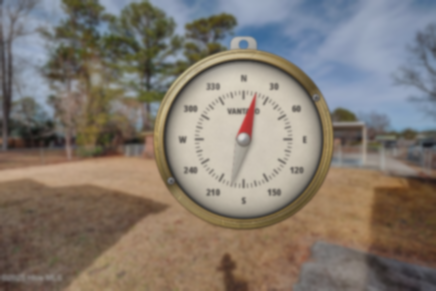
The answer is 15 °
